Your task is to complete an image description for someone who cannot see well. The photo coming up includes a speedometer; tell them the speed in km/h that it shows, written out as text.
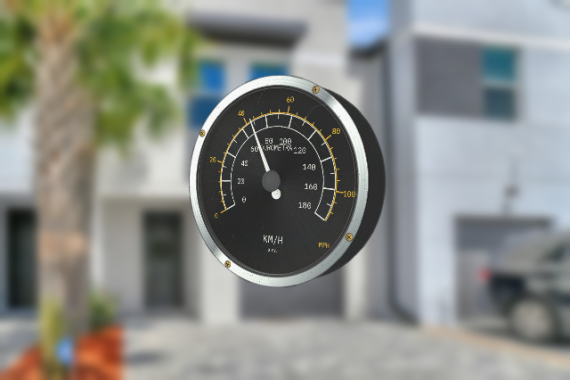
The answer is 70 km/h
